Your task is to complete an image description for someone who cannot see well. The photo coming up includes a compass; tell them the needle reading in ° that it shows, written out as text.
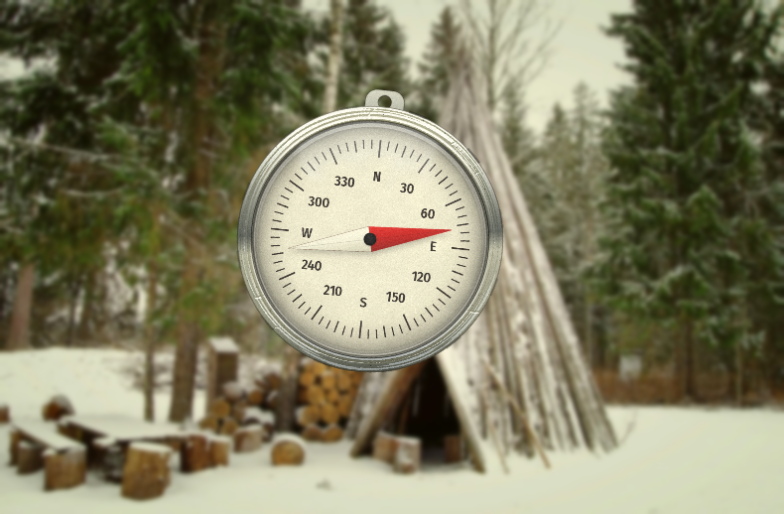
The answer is 77.5 °
